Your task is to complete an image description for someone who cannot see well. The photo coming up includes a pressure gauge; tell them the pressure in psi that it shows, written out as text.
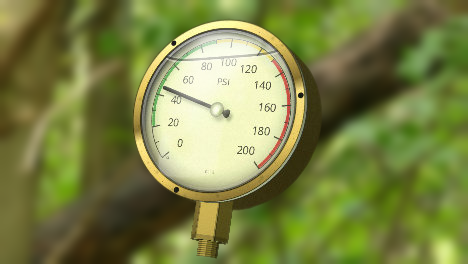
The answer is 45 psi
